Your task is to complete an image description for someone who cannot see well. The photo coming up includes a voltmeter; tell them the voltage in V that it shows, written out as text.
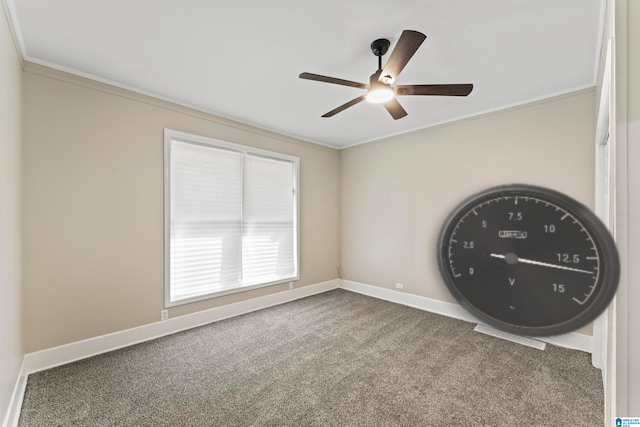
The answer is 13.25 V
